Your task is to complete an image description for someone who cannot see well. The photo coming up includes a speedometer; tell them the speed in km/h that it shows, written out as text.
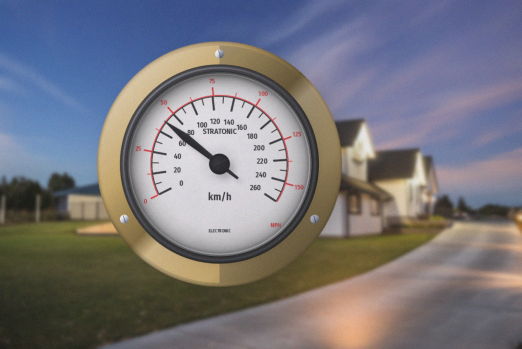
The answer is 70 km/h
